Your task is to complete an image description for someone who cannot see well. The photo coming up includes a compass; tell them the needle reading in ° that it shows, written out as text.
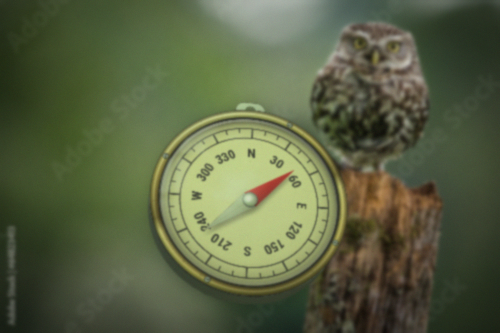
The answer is 50 °
